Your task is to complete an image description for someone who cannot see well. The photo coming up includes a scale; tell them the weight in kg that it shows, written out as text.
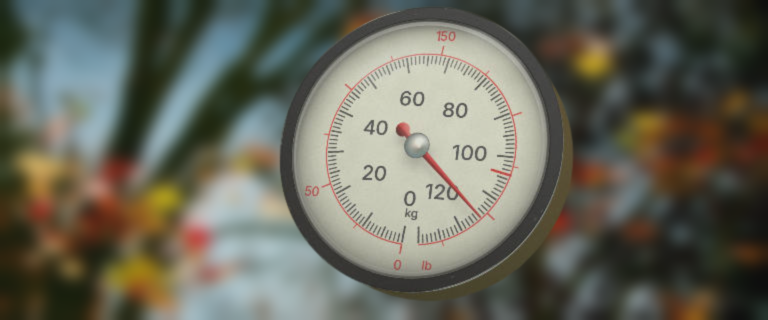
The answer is 115 kg
